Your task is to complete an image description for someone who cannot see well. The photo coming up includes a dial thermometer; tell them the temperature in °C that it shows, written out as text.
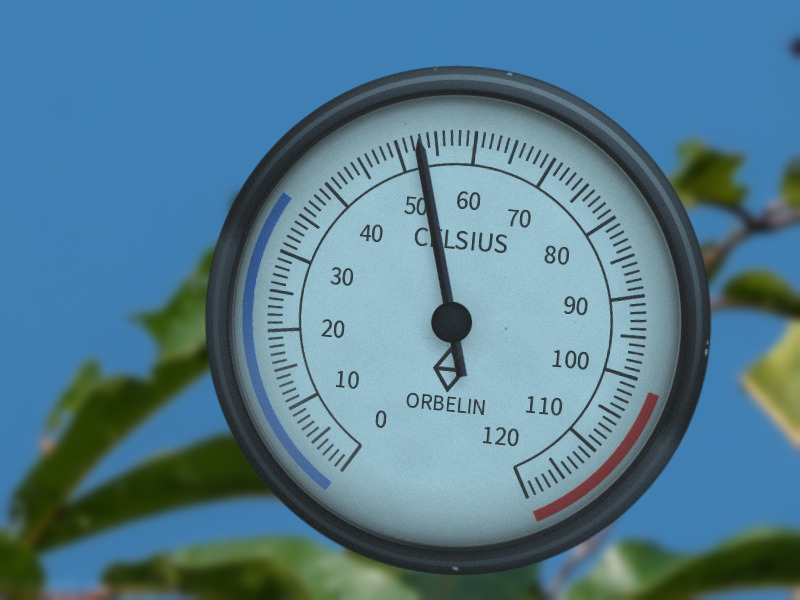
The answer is 53 °C
